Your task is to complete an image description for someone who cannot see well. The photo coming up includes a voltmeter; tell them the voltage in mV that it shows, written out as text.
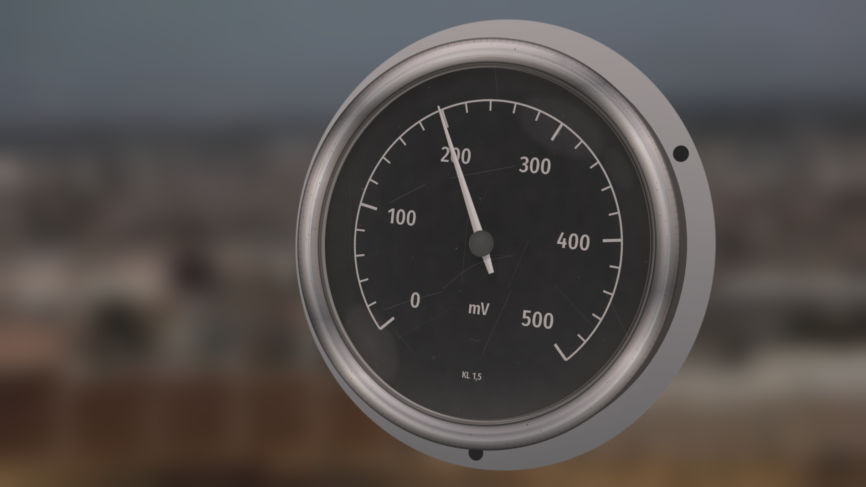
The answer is 200 mV
